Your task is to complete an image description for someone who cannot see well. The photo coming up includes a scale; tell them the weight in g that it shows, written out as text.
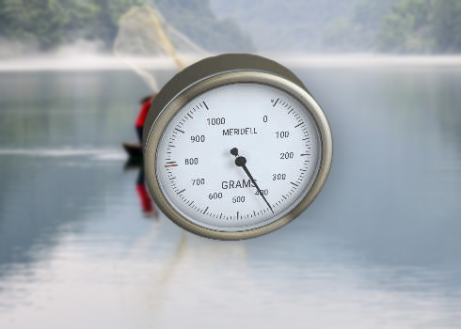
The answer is 400 g
